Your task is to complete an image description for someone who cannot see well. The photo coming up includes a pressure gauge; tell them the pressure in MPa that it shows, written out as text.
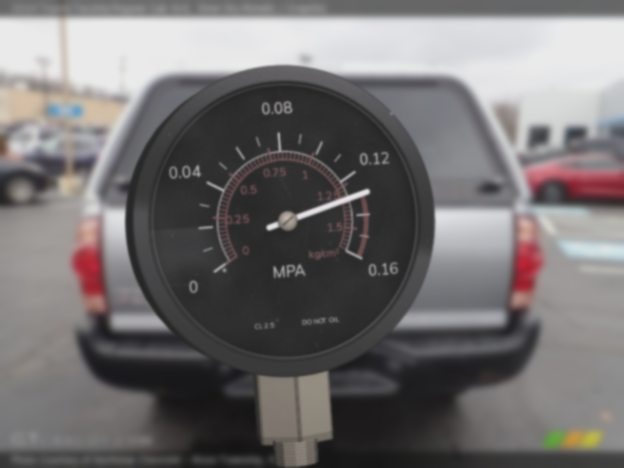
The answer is 0.13 MPa
